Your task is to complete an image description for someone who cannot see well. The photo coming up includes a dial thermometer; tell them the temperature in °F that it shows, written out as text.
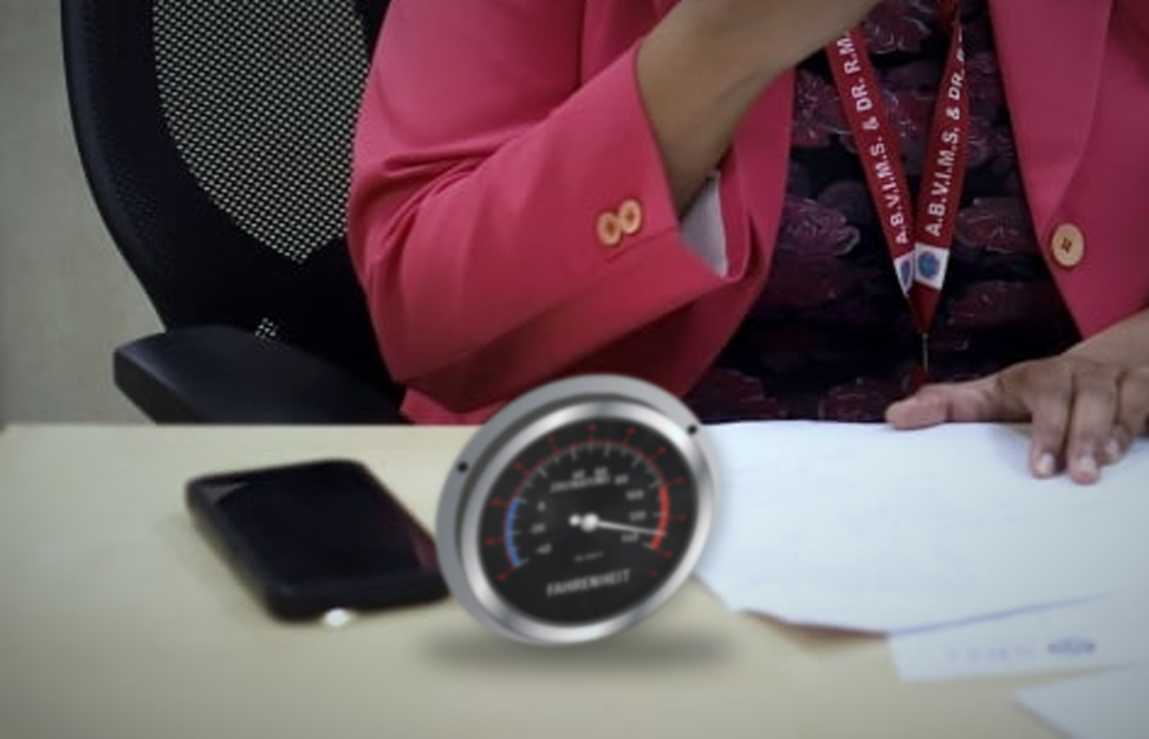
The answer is 130 °F
